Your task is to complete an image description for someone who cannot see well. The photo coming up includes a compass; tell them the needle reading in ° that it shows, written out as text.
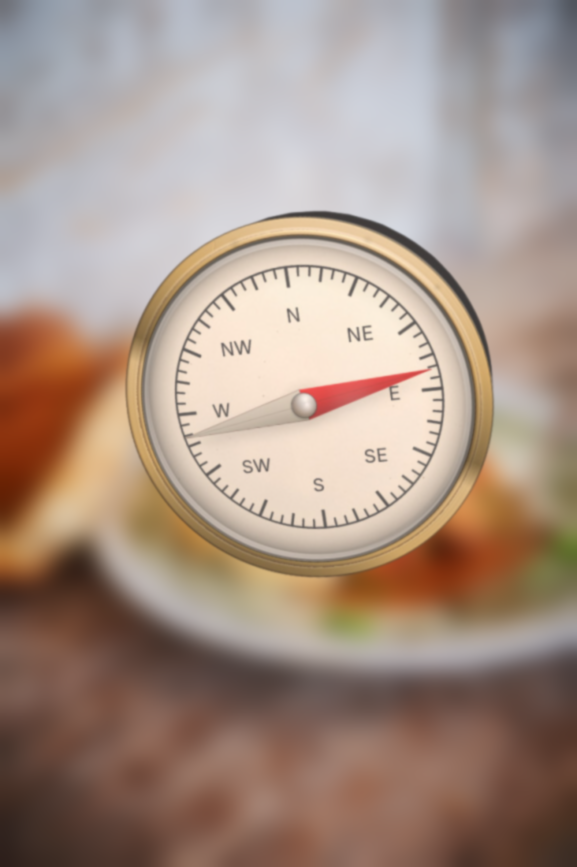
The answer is 80 °
